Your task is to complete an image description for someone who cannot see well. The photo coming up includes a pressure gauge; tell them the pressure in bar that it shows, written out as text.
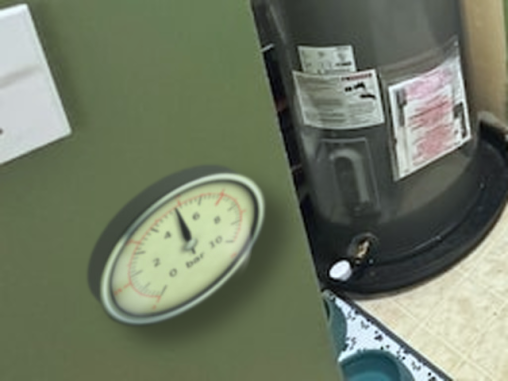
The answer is 5 bar
